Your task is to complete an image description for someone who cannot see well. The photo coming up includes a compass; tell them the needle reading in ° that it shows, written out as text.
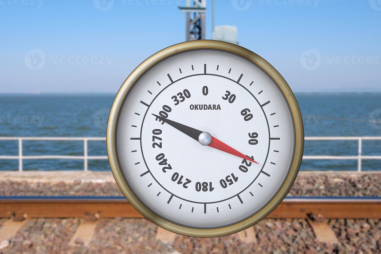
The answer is 115 °
